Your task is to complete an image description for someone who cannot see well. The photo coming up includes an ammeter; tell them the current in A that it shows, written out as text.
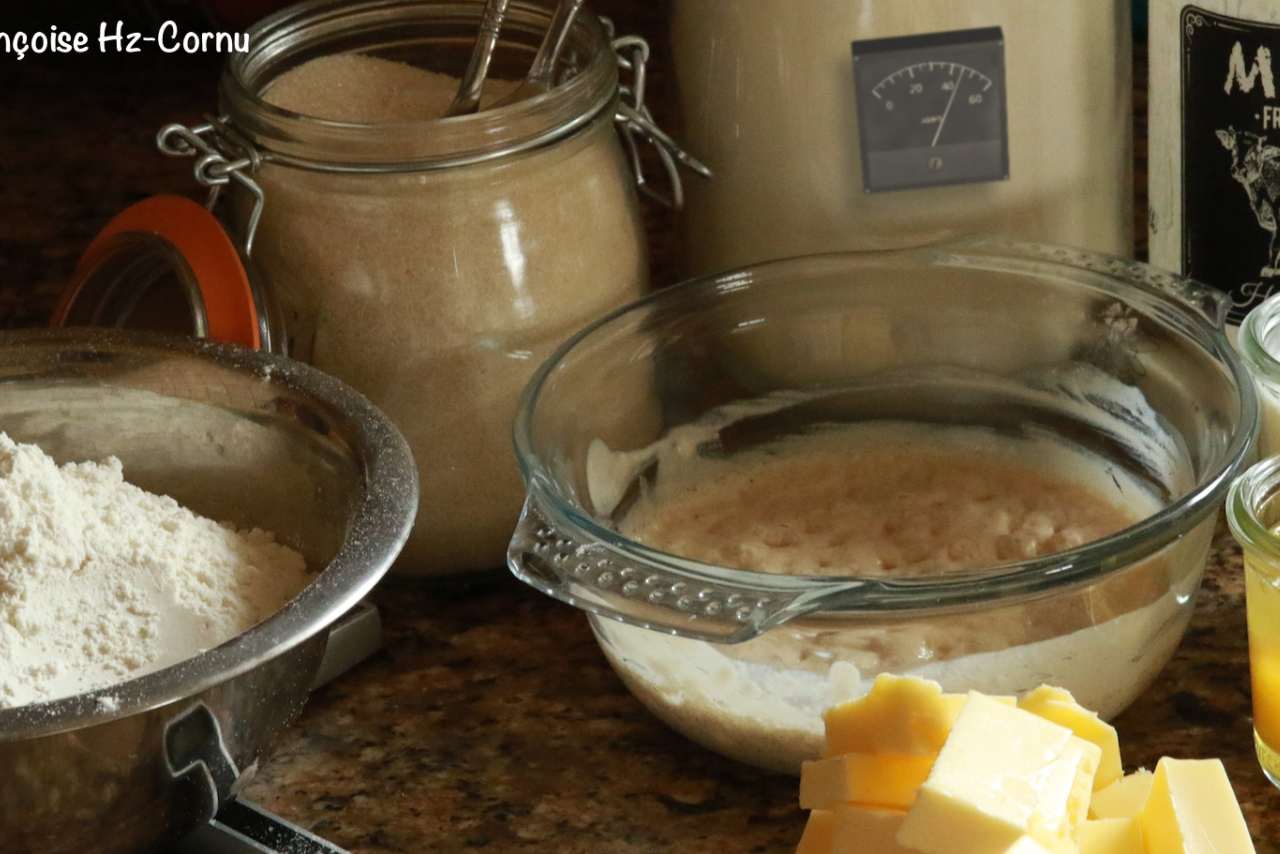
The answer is 45 A
